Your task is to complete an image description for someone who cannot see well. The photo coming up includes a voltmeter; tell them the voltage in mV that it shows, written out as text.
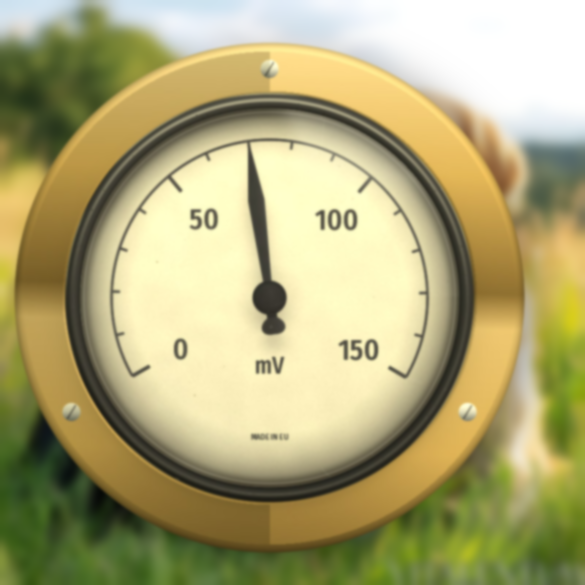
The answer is 70 mV
